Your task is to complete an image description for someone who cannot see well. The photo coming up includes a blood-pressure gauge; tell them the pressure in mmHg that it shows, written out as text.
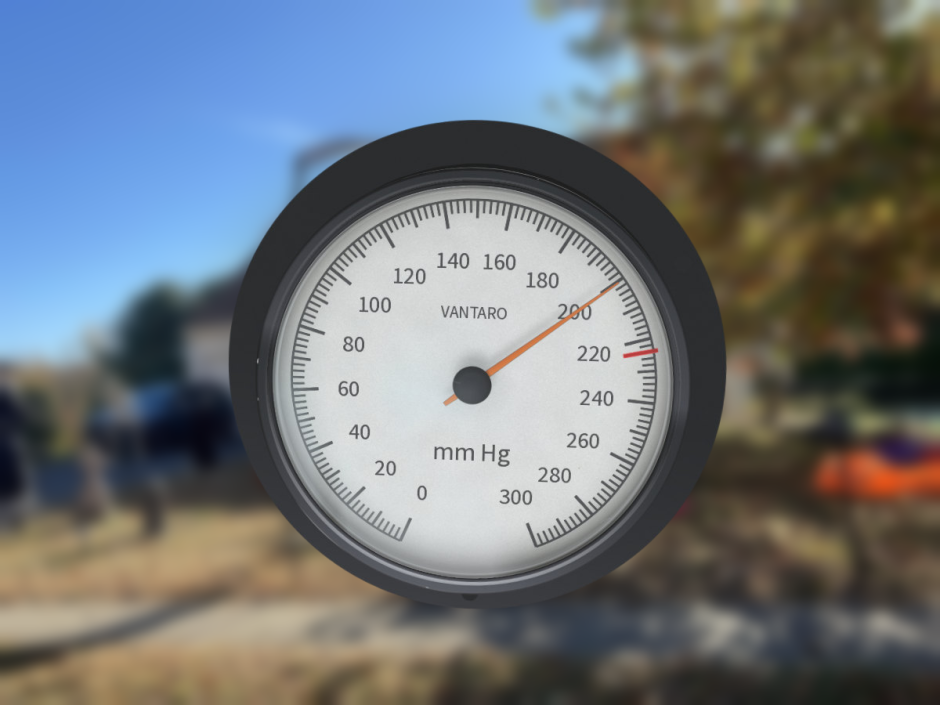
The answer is 200 mmHg
